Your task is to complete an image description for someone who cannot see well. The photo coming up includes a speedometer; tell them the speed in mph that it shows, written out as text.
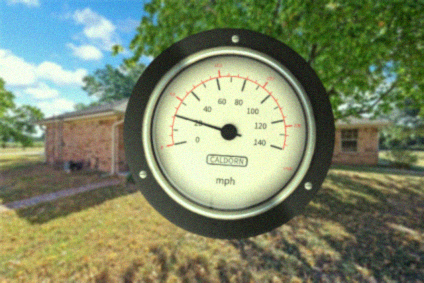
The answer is 20 mph
